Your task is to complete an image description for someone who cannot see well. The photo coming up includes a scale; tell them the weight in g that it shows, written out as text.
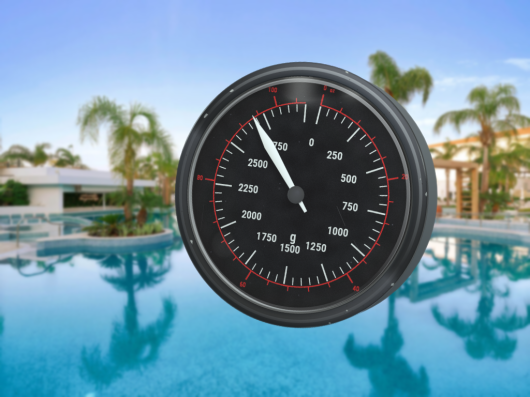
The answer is 2700 g
